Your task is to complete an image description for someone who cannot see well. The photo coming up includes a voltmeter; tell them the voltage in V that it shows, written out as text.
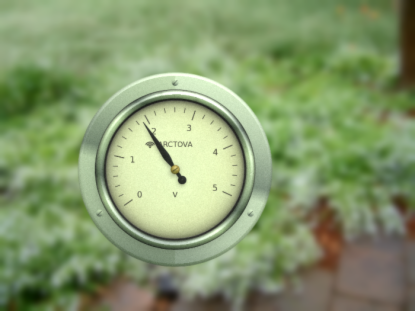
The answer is 1.9 V
